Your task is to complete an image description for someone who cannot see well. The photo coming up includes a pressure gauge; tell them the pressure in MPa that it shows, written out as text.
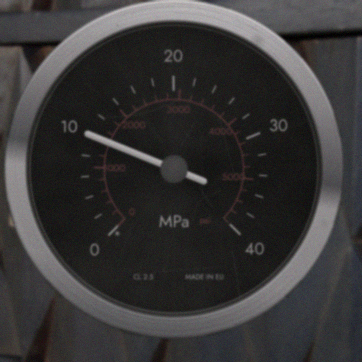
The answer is 10 MPa
